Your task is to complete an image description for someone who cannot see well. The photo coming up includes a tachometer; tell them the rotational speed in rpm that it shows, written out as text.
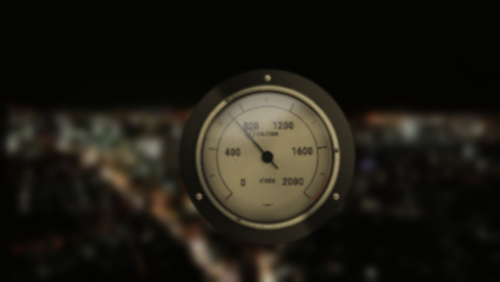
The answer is 700 rpm
